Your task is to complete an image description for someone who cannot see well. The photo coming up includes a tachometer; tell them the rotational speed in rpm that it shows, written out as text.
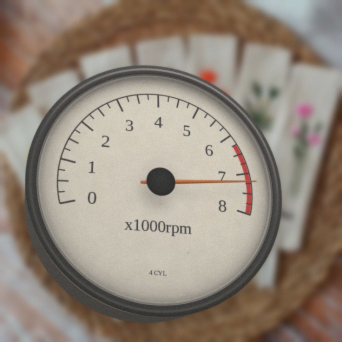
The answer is 7250 rpm
